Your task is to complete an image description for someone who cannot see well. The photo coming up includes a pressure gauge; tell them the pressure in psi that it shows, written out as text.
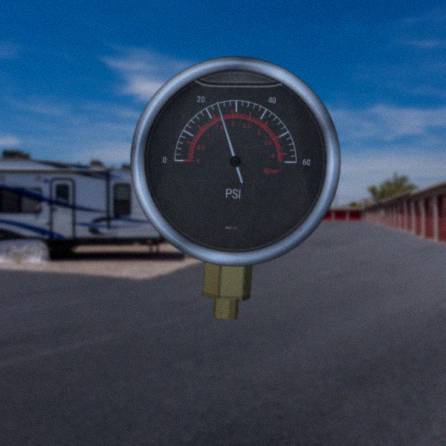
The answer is 24 psi
